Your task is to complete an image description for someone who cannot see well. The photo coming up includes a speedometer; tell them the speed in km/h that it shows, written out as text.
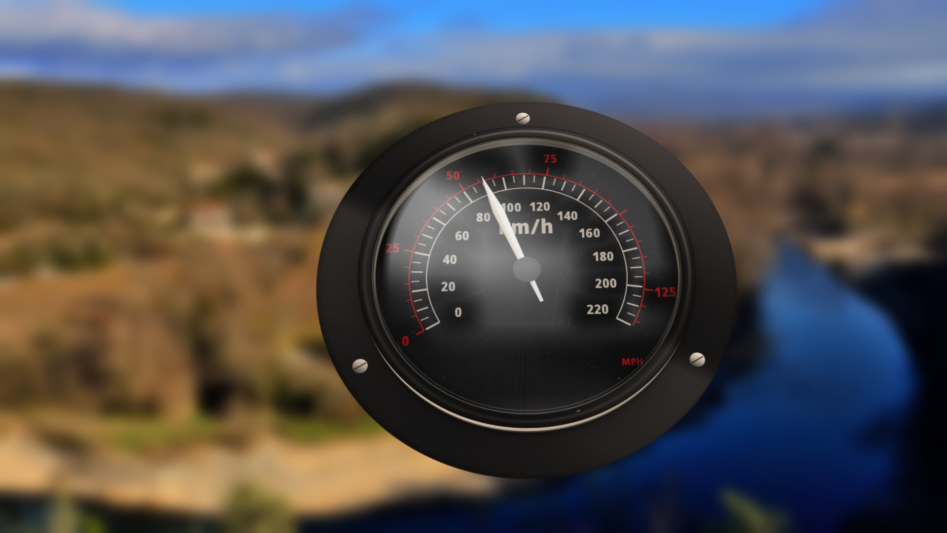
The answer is 90 km/h
